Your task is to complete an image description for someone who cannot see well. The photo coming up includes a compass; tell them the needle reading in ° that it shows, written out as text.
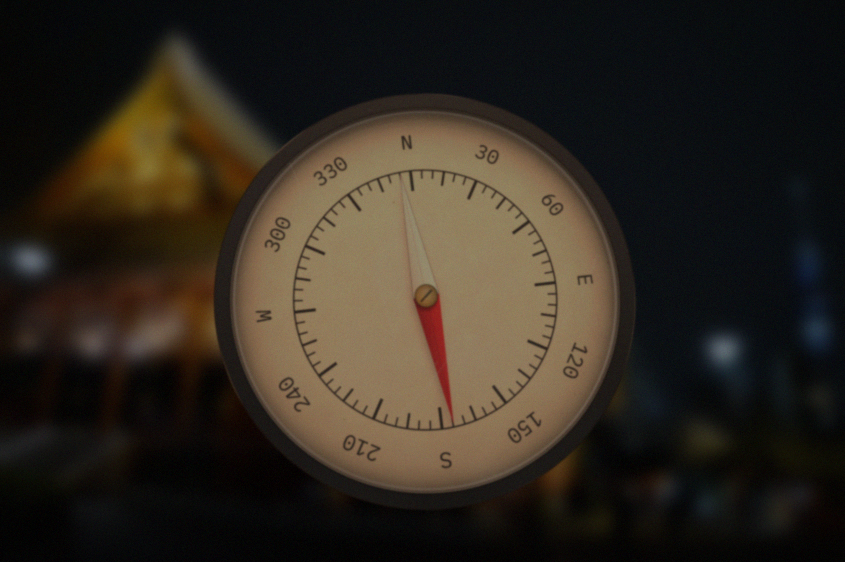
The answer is 175 °
